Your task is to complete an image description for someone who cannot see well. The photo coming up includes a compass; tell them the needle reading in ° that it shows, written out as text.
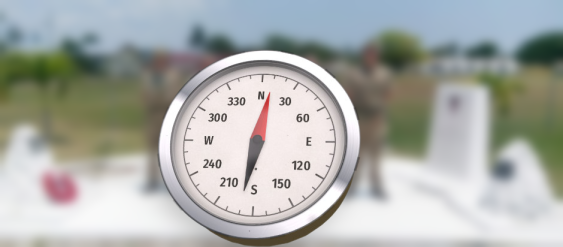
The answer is 10 °
